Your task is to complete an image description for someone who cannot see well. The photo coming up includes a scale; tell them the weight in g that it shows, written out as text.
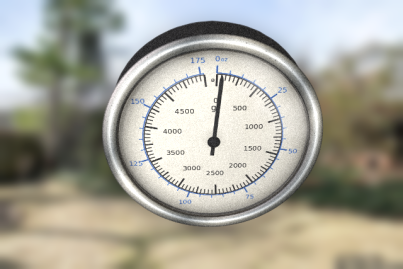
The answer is 50 g
